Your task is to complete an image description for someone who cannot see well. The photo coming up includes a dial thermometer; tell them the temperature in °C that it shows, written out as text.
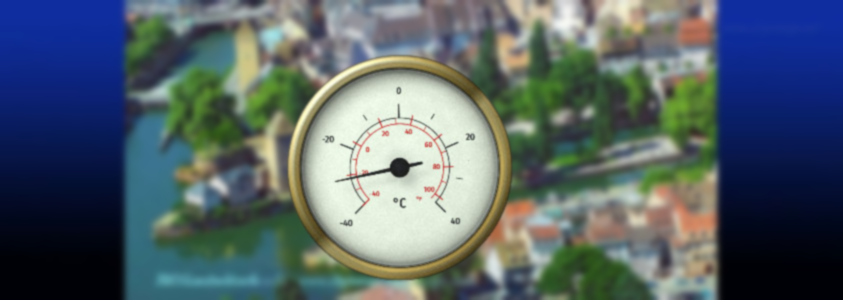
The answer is -30 °C
